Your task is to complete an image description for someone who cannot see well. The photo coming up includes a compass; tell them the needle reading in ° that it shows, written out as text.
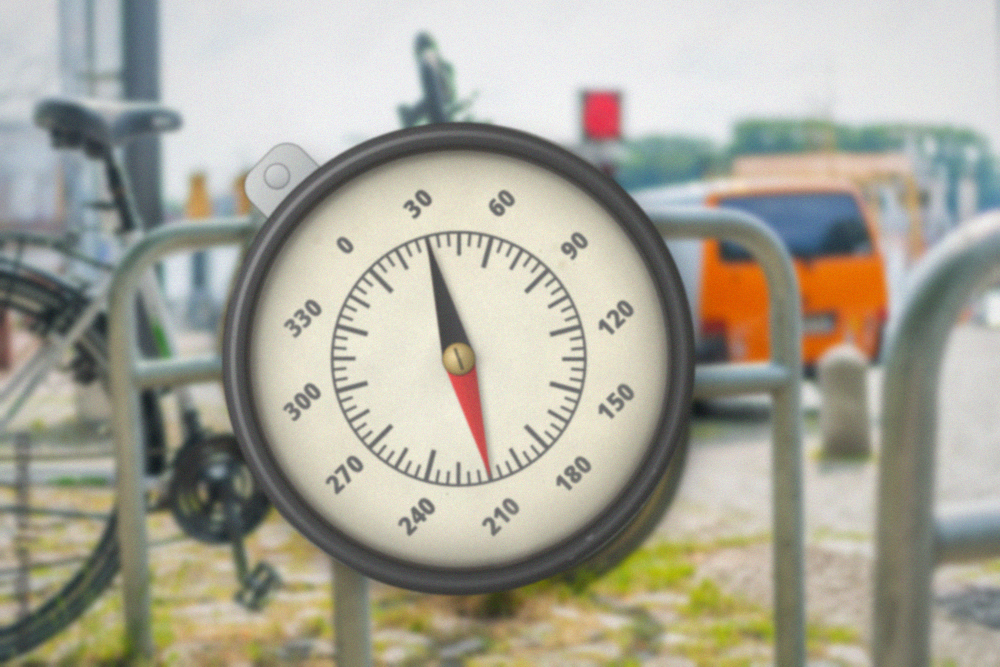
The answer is 210 °
